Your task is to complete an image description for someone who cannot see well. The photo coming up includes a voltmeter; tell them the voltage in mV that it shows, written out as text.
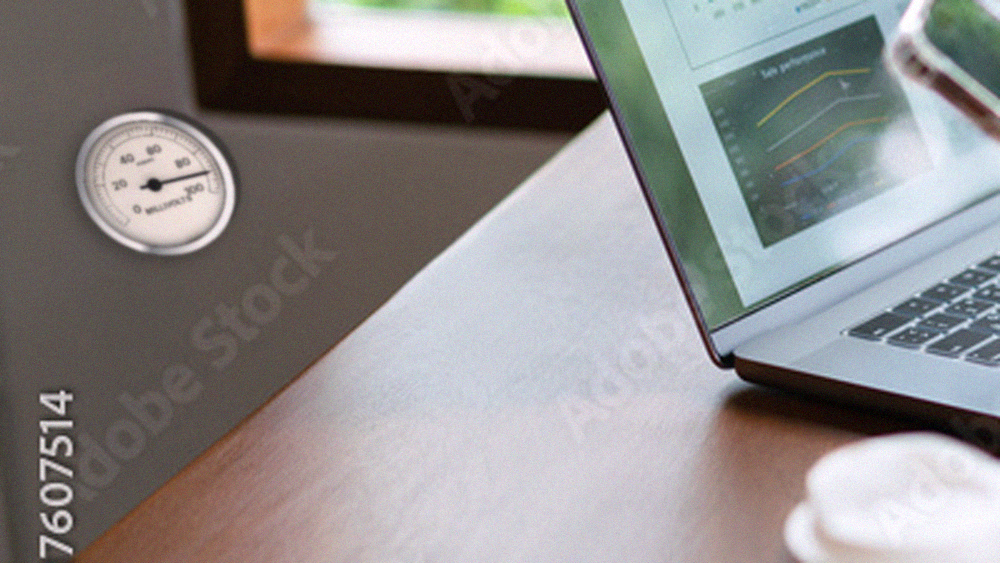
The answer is 90 mV
